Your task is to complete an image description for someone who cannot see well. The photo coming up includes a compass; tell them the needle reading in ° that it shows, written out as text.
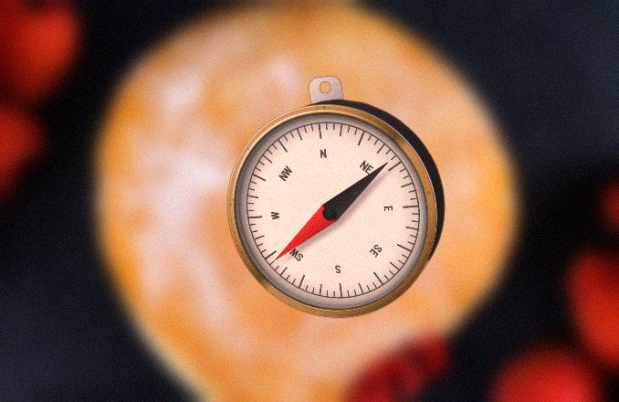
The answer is 235 °
